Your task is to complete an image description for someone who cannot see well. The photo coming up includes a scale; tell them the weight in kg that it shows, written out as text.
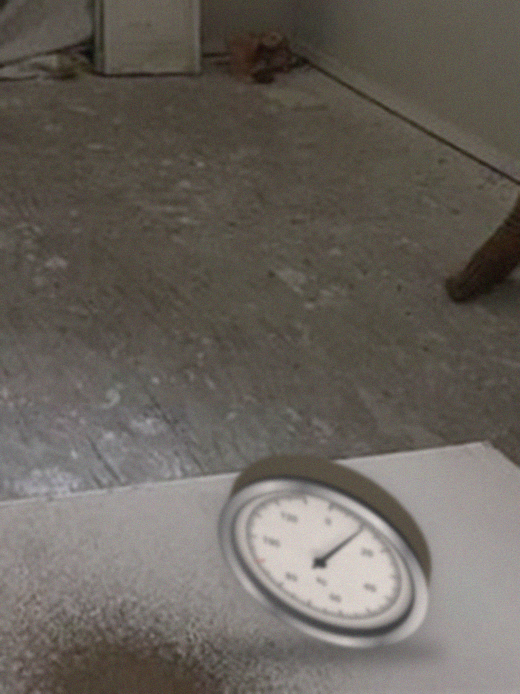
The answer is 10 kg
